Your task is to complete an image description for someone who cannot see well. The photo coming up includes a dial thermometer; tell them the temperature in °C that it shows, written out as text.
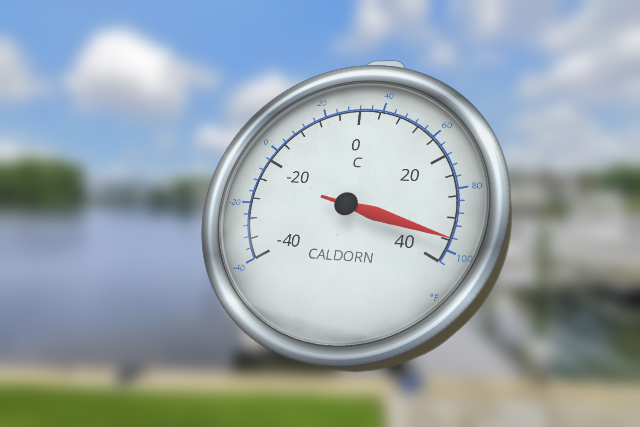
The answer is 36 °C
